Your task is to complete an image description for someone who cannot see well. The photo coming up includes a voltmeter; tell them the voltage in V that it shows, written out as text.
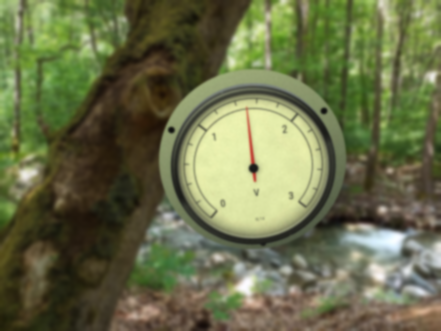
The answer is 1.5 V
